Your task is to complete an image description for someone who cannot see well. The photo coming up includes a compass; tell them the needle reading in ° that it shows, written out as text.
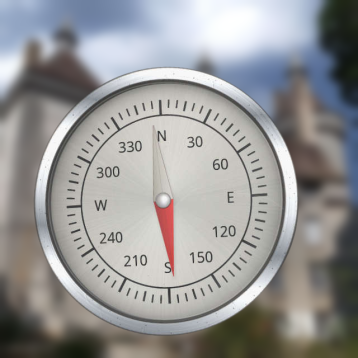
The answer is 175 °
